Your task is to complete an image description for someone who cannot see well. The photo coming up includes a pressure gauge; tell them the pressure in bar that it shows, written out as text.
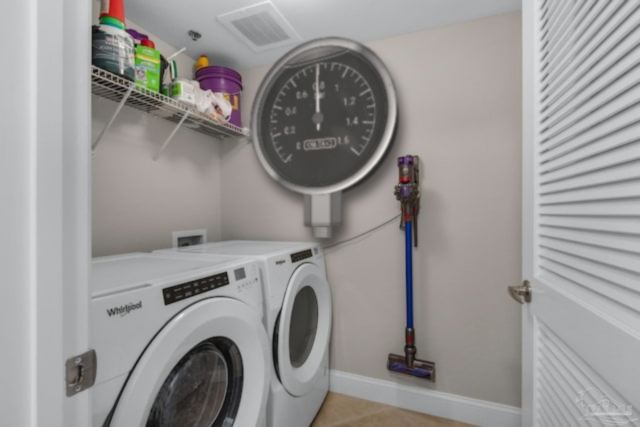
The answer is 0.8 bar
